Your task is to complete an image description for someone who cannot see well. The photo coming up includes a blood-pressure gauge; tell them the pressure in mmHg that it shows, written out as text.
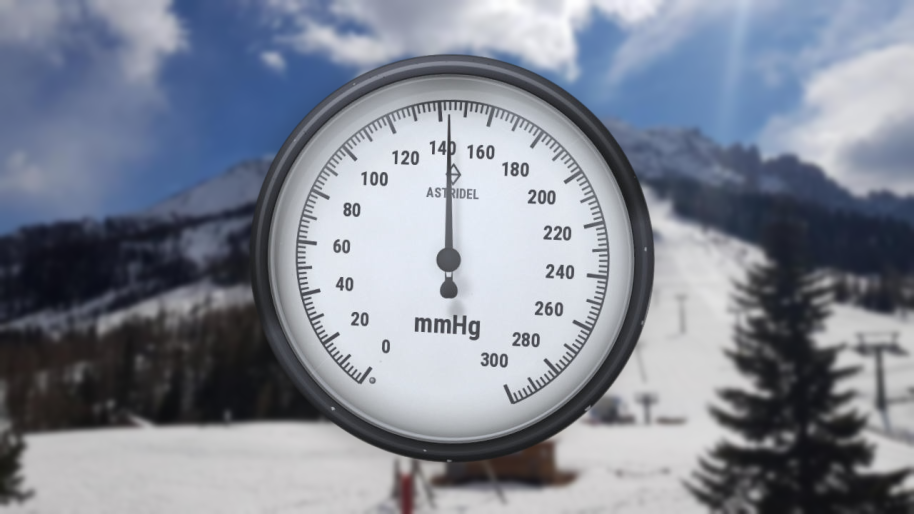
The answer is 144 mmHg
